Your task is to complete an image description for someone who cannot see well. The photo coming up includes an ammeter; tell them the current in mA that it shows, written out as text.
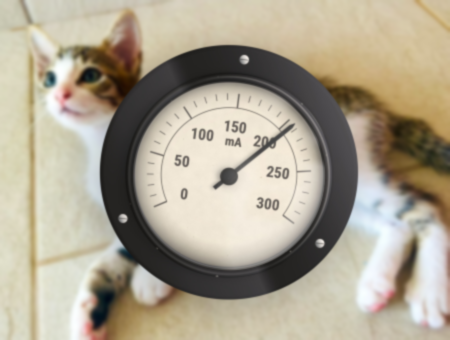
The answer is 205 mA
